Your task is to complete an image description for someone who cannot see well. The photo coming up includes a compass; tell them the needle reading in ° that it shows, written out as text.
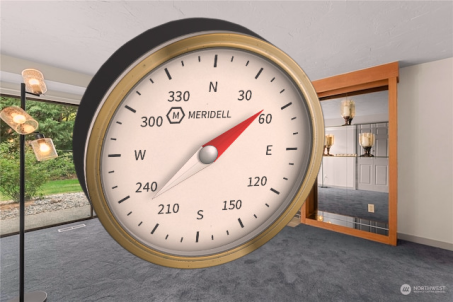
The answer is 50 °
